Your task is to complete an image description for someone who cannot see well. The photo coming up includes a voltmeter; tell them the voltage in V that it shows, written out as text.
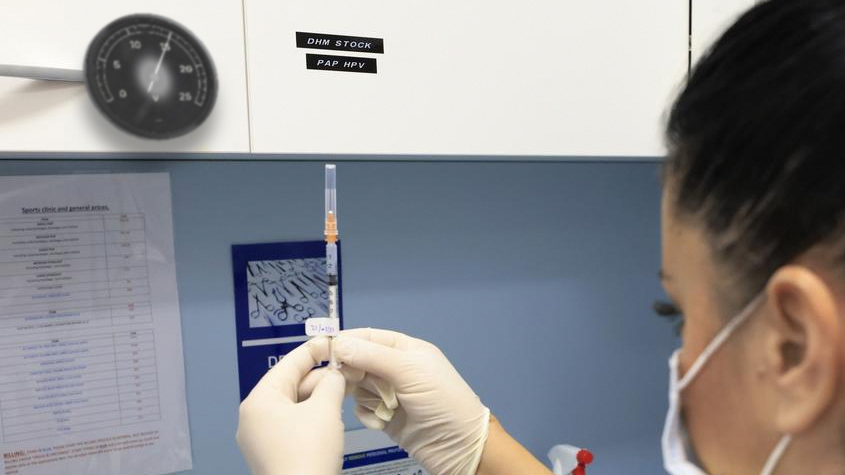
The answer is 15 V
